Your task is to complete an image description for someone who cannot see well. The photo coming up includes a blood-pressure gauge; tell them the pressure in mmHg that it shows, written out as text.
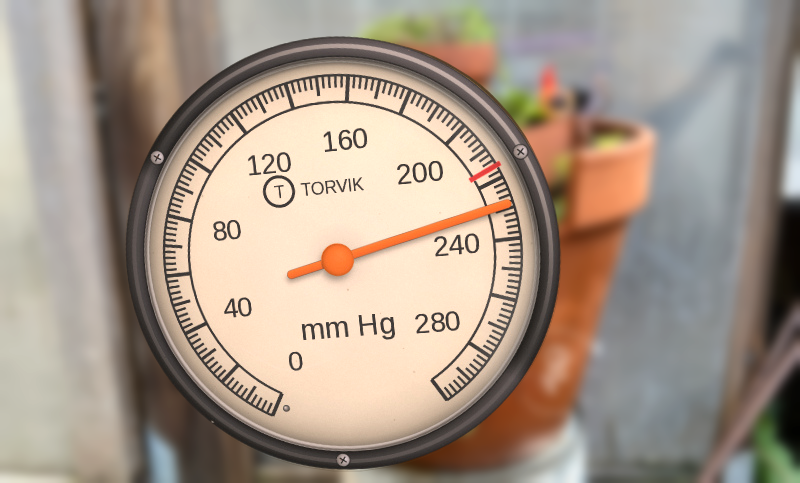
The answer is 228 mmHg
